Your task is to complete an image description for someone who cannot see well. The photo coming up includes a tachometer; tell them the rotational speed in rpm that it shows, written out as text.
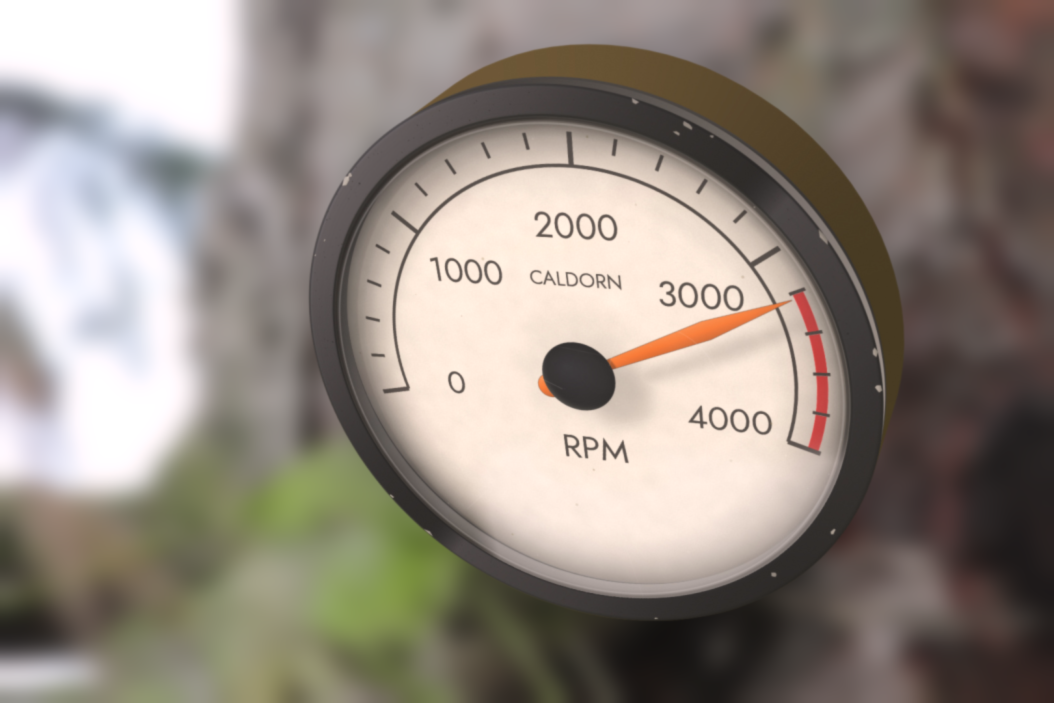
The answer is 3200 rpm
